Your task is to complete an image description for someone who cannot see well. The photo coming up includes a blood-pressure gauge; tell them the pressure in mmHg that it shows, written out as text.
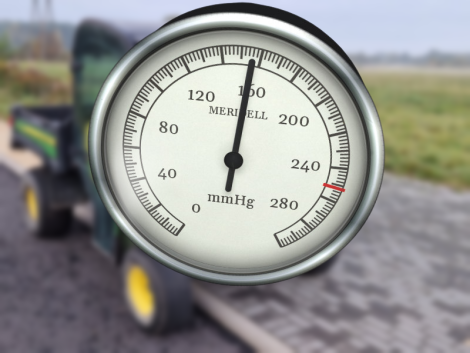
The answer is 156 mmHg
